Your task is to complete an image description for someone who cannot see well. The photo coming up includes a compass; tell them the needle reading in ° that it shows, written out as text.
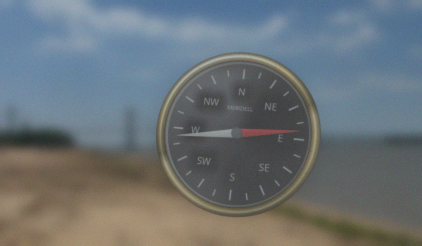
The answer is 82.5 °
